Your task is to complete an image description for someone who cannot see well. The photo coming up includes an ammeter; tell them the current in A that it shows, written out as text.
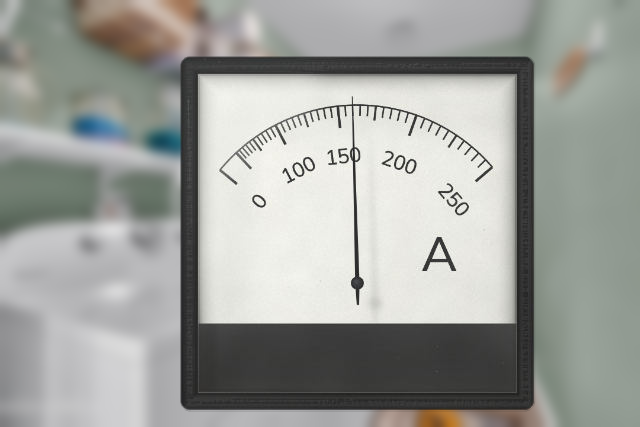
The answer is 160 A
